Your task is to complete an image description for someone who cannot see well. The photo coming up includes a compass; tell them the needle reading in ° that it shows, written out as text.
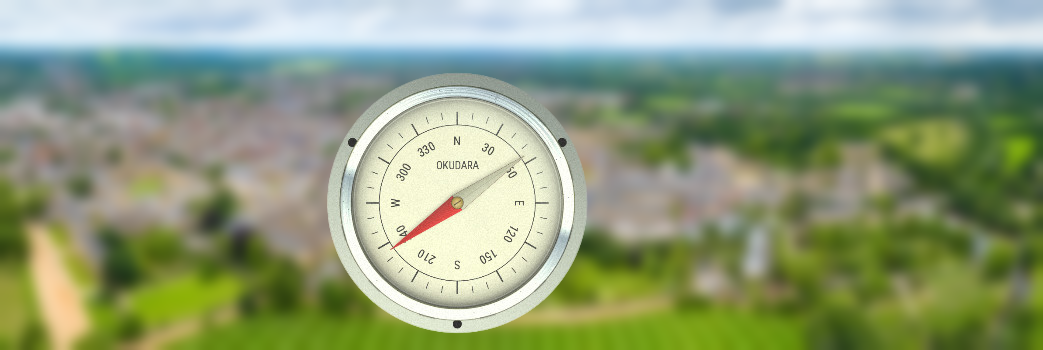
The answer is 235 °
